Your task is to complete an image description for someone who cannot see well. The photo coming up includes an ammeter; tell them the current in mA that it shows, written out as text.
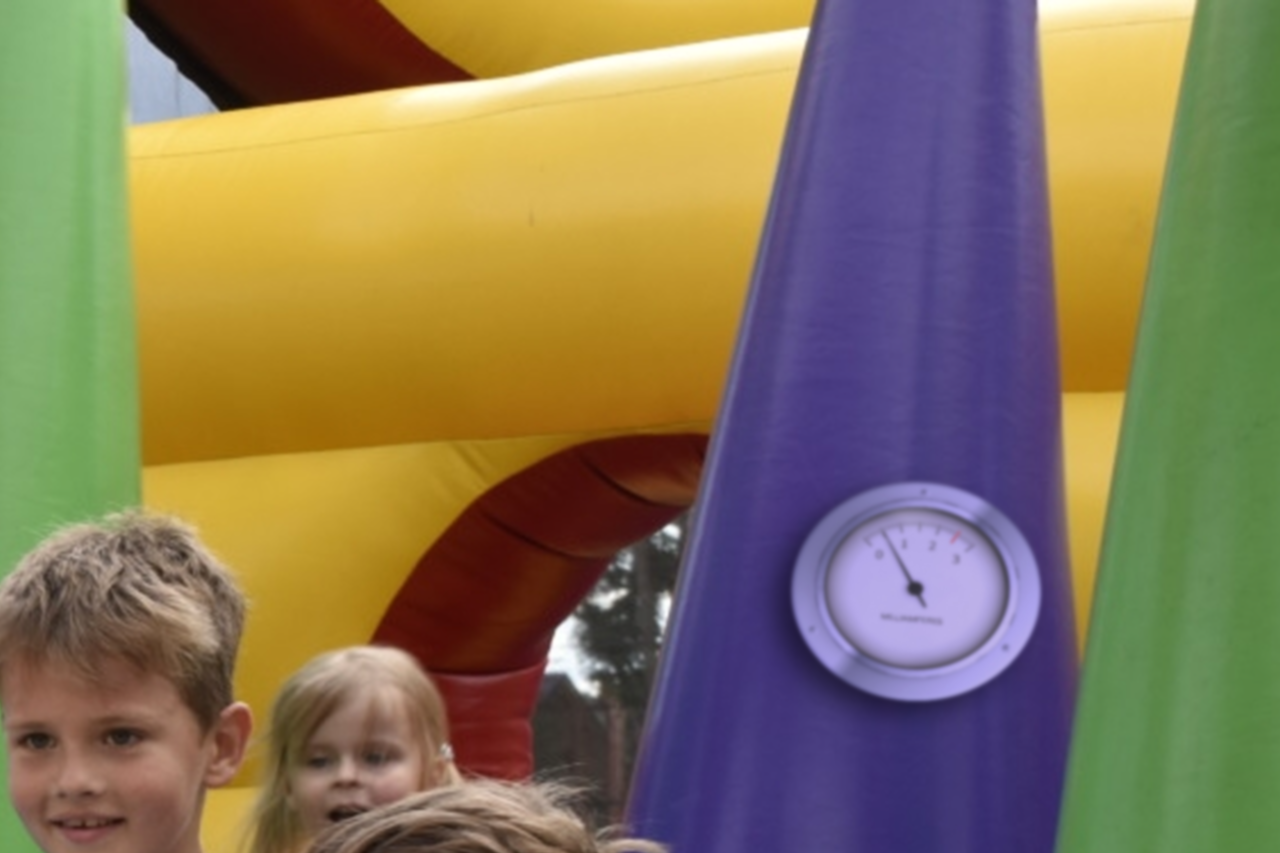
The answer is 0.5 mA
